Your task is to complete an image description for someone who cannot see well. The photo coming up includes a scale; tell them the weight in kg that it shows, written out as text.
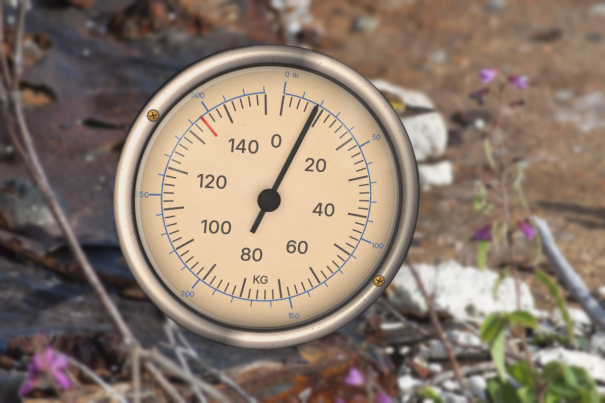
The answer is 8 kg
